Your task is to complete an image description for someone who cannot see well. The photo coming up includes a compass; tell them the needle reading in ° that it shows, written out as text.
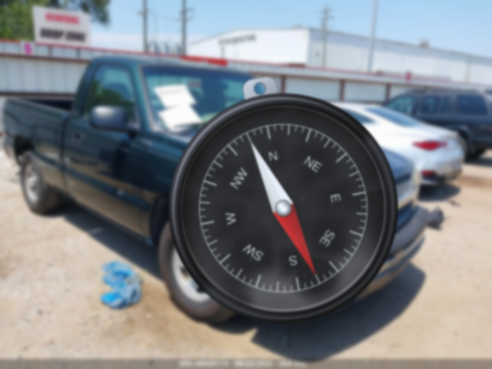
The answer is 165 °
